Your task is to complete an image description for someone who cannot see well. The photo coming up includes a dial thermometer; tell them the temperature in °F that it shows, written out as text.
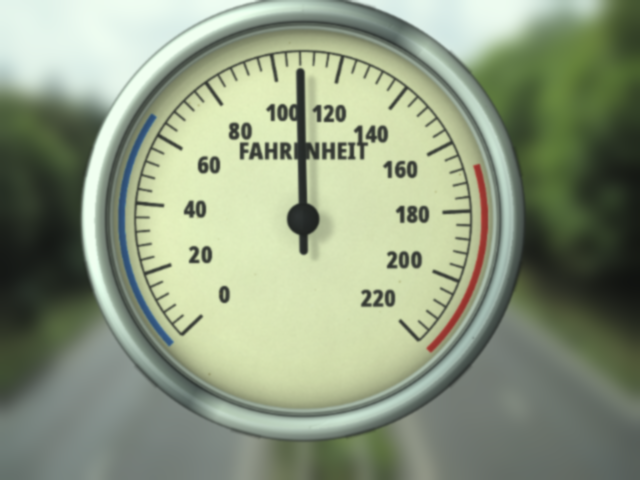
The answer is 108 °F
